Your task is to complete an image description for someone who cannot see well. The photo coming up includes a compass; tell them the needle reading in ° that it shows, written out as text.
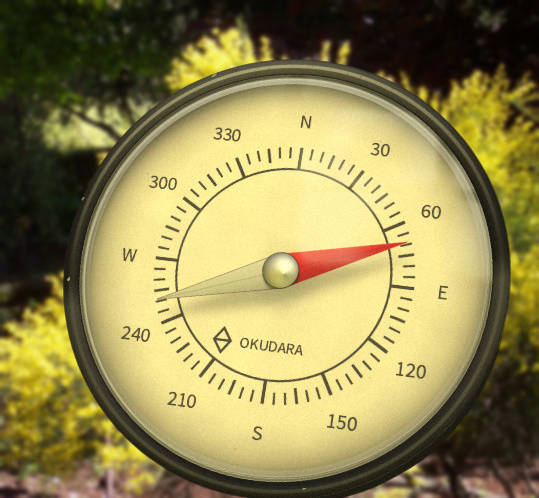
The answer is 70 °
